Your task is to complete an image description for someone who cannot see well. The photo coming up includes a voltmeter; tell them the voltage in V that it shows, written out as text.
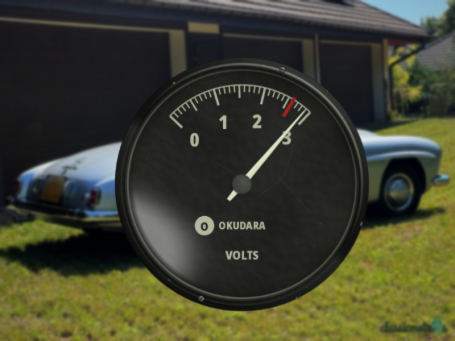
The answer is 2.9 V
